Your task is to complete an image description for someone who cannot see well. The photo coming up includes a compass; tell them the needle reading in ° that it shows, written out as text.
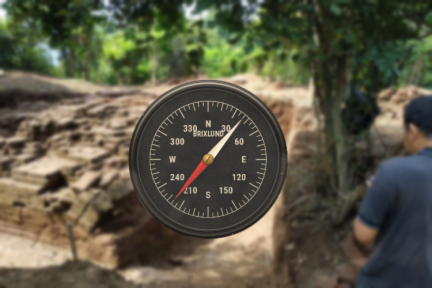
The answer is 220 °
